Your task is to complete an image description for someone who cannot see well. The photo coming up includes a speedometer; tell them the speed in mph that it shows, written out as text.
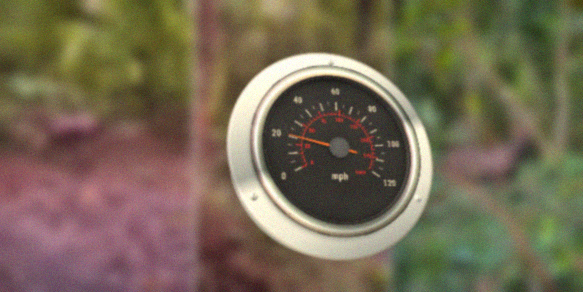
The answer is 20 mph
